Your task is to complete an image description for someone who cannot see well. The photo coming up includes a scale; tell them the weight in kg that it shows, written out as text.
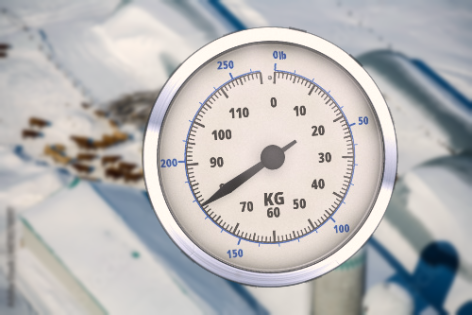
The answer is 80 kg
